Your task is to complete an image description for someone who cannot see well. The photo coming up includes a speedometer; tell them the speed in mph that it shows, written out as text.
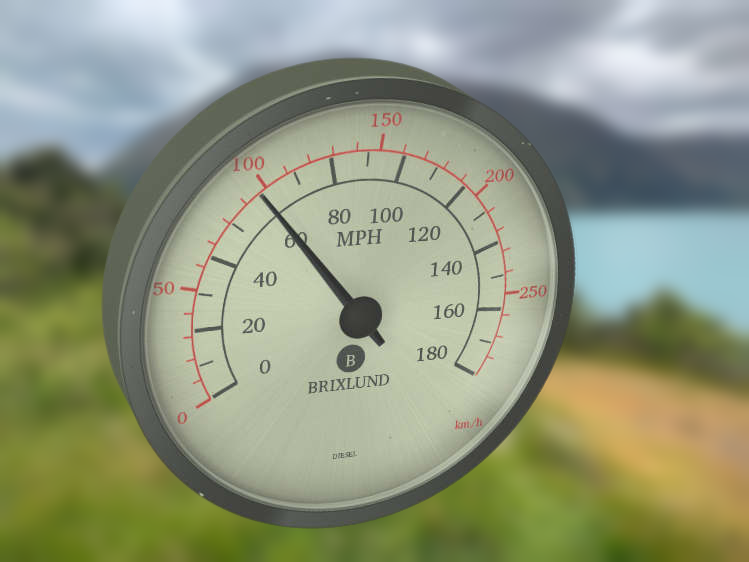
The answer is 60 mph
